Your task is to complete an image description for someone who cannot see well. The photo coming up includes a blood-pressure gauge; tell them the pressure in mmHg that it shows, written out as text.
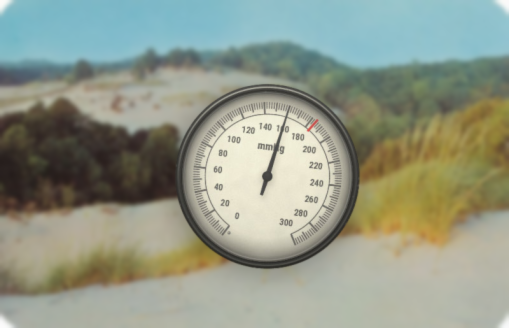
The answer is 160 mmHg
